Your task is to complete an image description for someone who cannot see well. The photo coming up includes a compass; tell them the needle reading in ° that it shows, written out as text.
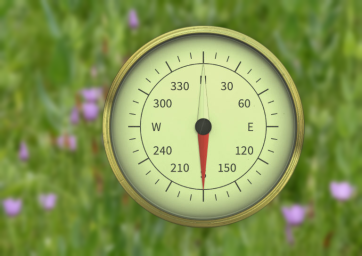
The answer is 180 °
